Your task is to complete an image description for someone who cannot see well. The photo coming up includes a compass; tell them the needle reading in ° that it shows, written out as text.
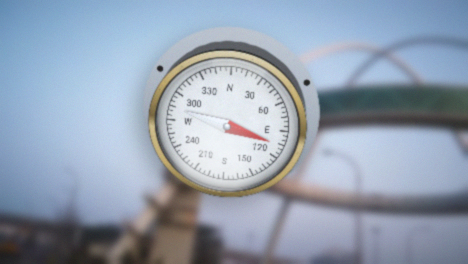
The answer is 105 °
